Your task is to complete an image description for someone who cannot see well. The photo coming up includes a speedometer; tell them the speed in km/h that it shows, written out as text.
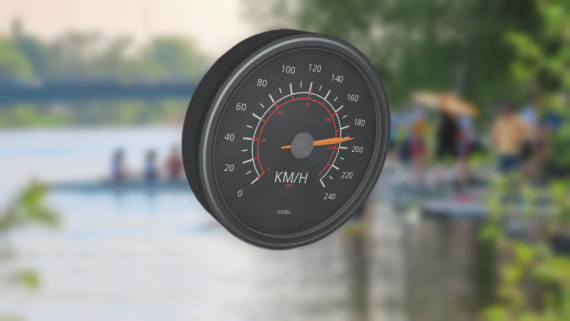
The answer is 190 km/h
